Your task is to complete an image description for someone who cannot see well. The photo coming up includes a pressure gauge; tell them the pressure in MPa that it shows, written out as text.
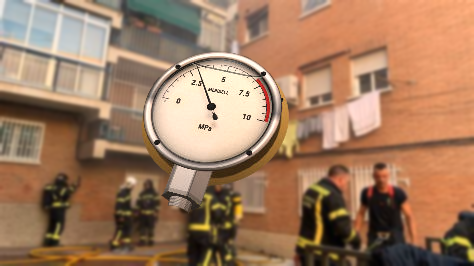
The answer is 3 MPa
